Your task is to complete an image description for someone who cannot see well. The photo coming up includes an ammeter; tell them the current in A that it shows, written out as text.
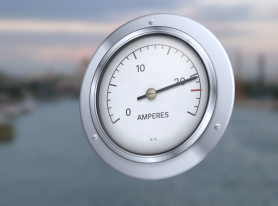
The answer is 20.5 A
